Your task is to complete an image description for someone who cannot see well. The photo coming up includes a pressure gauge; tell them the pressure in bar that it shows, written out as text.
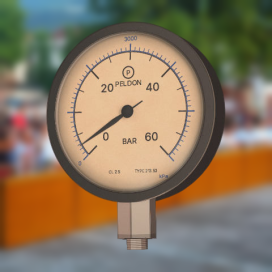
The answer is 2.5 bar
